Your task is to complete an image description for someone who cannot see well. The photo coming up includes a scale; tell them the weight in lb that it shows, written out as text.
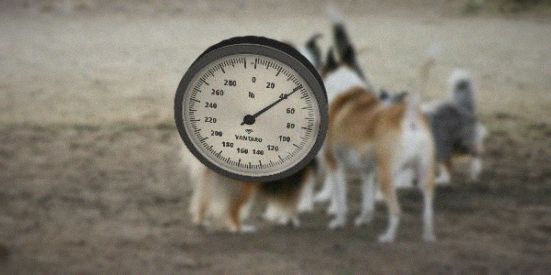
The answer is 40 lb
